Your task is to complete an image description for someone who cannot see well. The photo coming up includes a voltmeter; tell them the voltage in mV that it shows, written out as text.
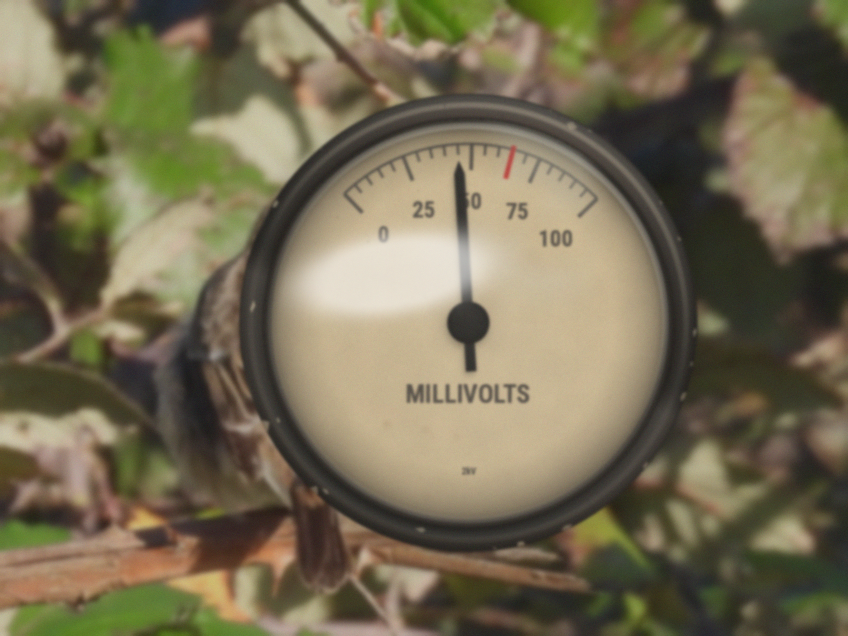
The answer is 45 mV
